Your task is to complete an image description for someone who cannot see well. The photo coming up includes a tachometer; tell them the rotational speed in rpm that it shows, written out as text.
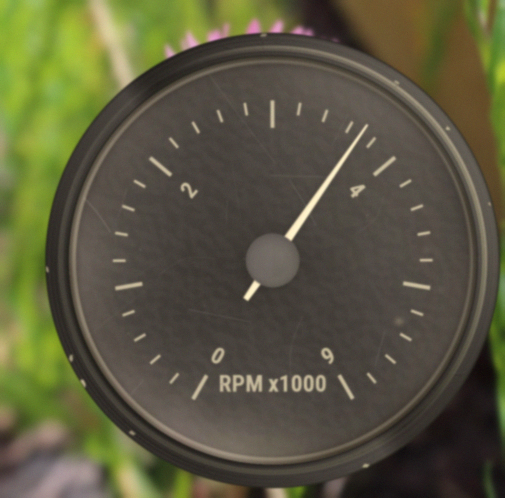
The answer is 3700 rpm
